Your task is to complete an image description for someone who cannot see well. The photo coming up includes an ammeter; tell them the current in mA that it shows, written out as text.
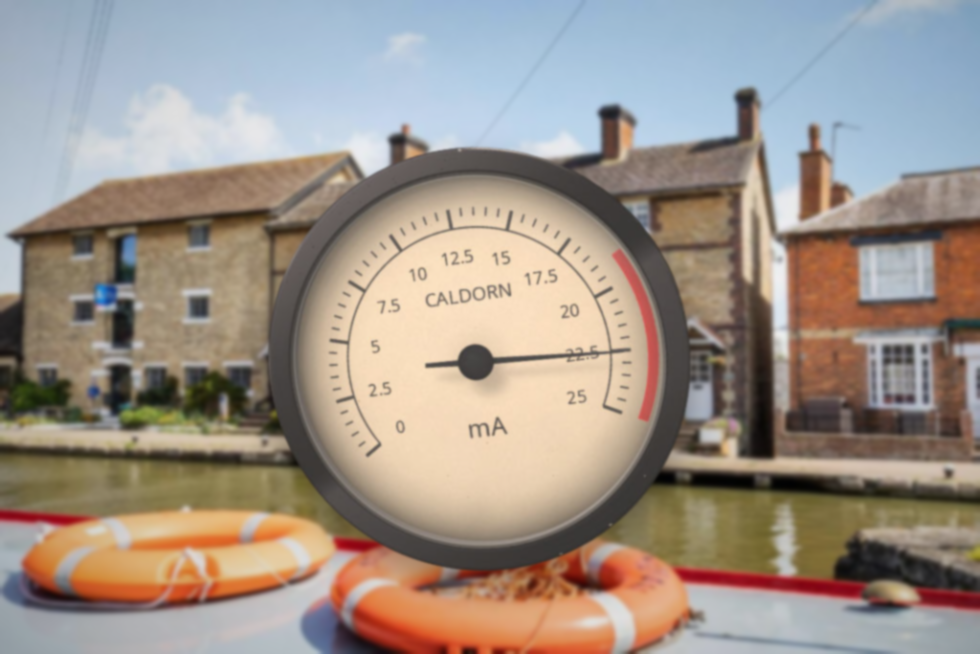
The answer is 22.5 mA
